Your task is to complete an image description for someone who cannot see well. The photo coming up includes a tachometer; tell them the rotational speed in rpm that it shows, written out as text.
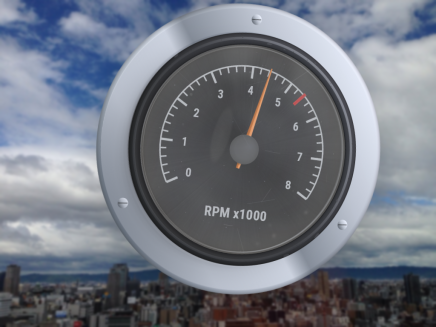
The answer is 4400 rpm
